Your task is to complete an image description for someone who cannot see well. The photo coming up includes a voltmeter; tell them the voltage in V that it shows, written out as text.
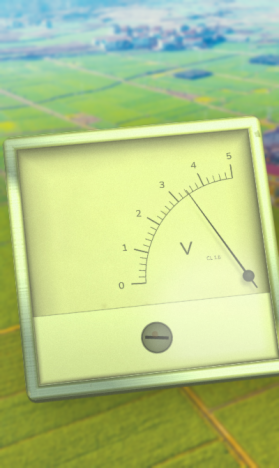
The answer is 3.4 V
